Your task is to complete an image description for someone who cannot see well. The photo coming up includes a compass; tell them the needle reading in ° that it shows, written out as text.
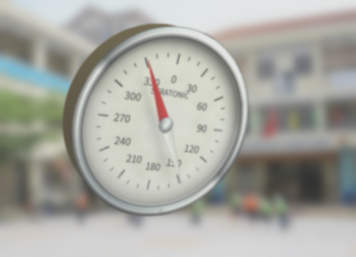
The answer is 330 °
